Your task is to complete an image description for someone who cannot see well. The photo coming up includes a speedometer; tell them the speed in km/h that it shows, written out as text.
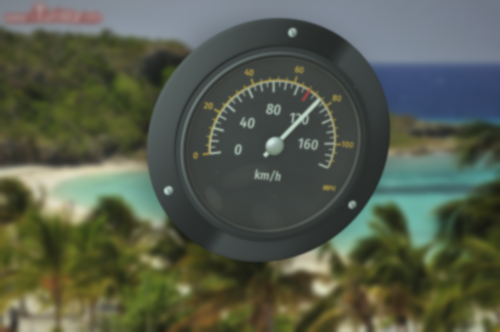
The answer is 120 km/h
